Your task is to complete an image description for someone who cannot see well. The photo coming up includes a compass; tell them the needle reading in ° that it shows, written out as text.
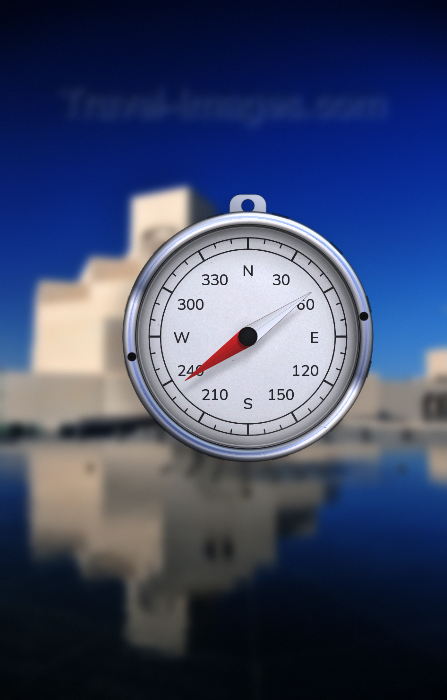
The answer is 235 °
